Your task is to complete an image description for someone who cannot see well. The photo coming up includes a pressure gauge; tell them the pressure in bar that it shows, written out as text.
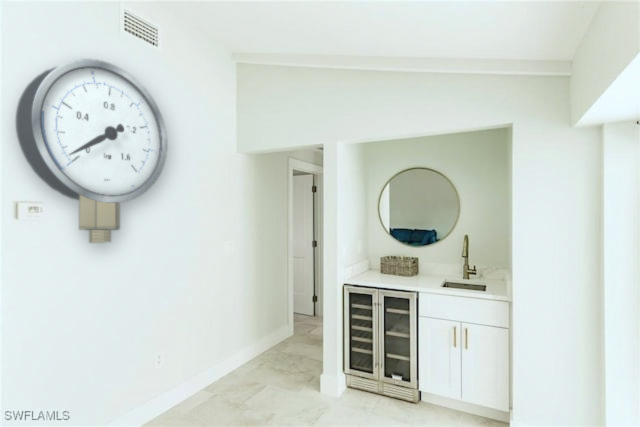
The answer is 0.05 bar
